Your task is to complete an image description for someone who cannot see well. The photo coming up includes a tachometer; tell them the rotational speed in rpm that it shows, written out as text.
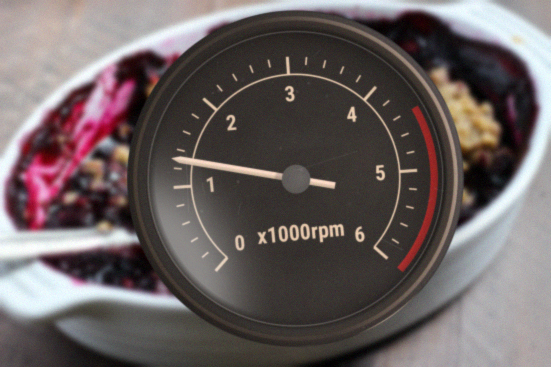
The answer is 1300 rpm
